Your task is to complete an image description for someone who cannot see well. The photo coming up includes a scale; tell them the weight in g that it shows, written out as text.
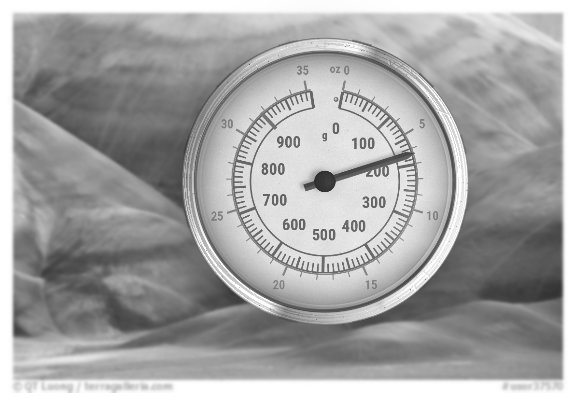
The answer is 180 g
